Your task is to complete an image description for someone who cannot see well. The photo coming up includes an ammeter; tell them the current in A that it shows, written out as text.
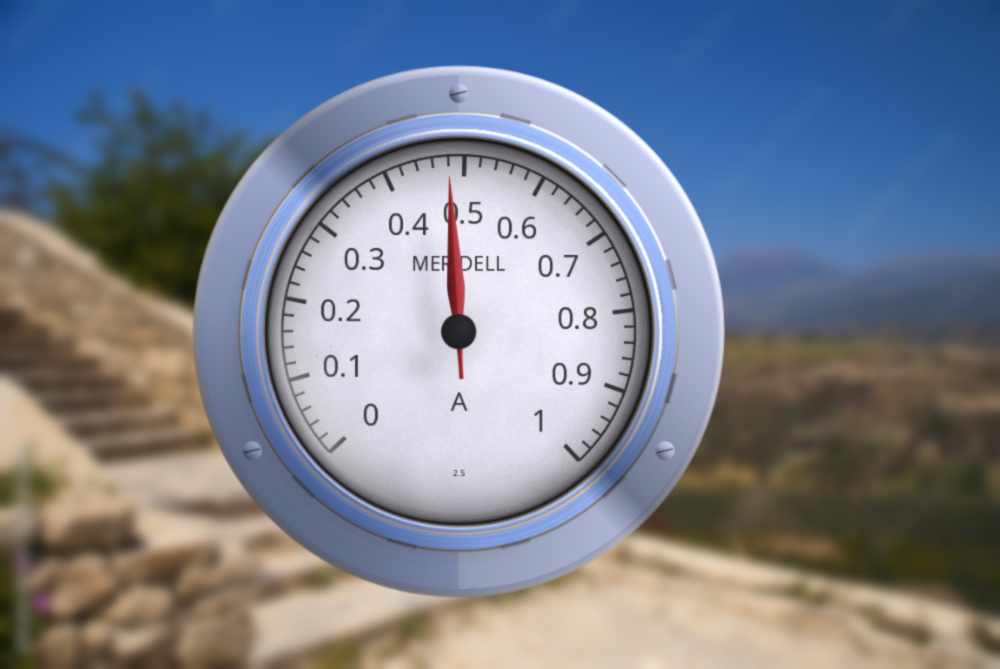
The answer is 0.48 A
